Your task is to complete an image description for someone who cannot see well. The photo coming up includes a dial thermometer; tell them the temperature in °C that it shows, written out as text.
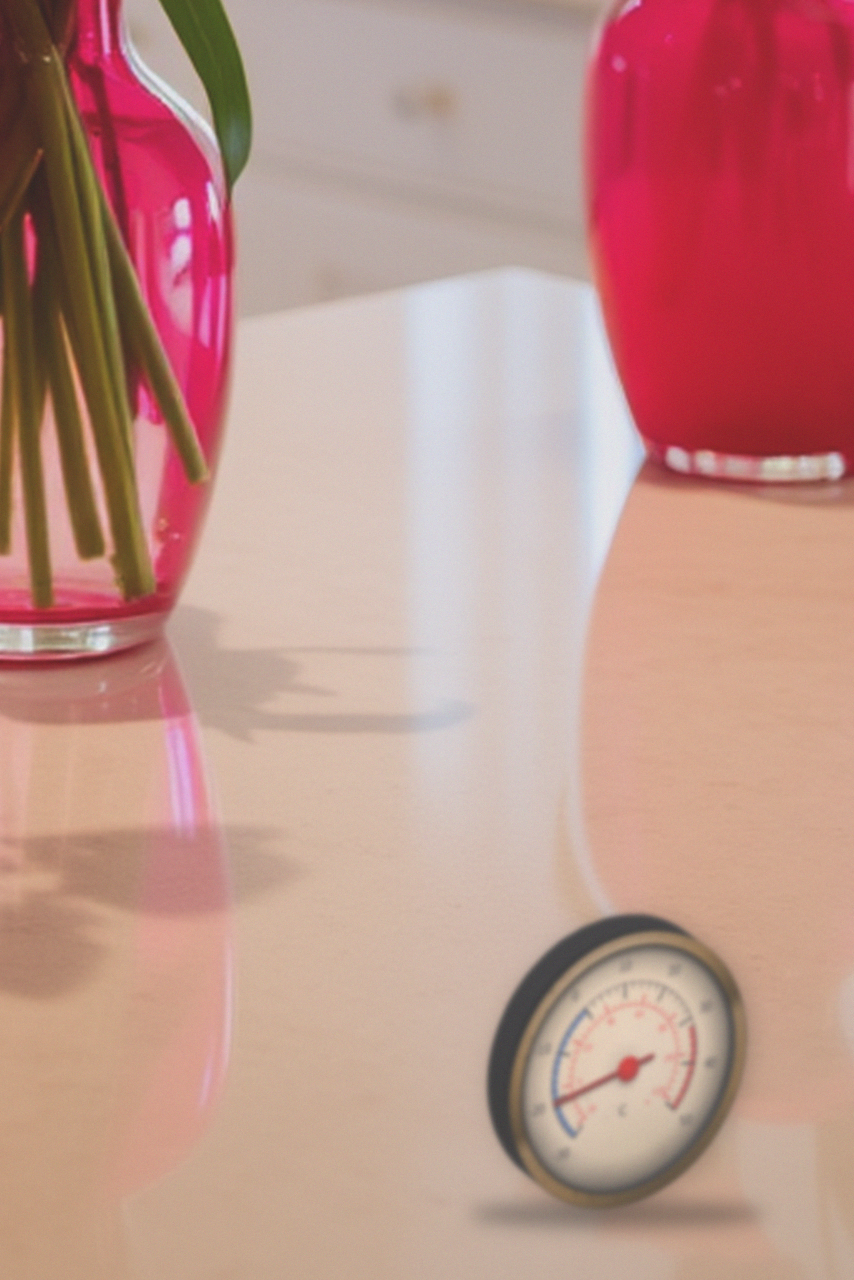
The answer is -20 °C
